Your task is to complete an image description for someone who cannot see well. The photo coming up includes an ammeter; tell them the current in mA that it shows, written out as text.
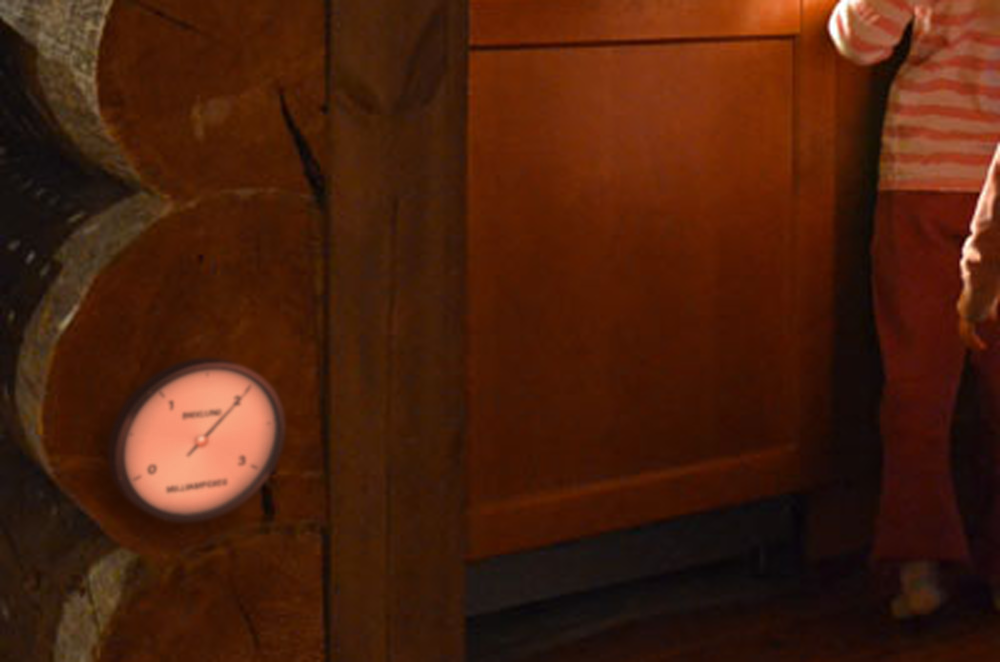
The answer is 2 mA
